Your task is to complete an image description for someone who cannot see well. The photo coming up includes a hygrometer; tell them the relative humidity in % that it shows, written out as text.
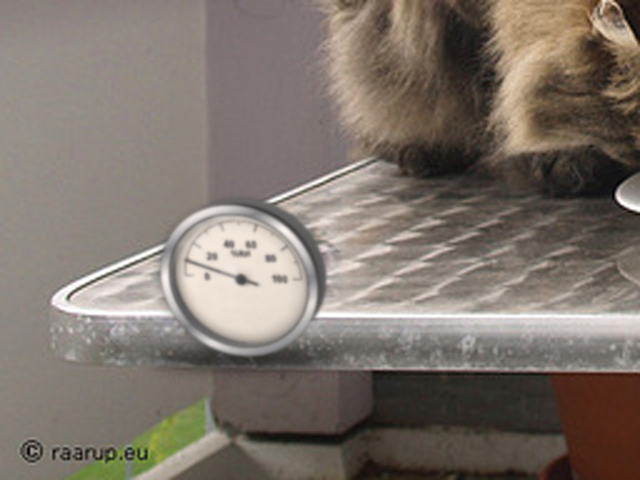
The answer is 10 %
